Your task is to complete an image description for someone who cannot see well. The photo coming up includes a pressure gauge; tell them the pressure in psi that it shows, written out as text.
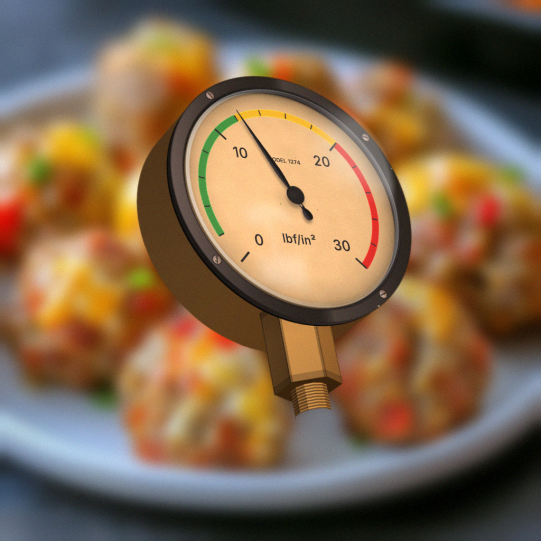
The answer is 12 psi
